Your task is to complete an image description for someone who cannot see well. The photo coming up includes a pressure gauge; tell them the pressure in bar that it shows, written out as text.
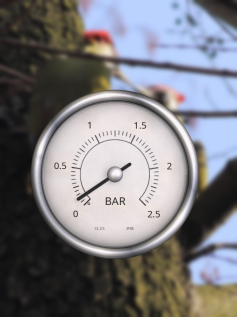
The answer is 0.1 bar
